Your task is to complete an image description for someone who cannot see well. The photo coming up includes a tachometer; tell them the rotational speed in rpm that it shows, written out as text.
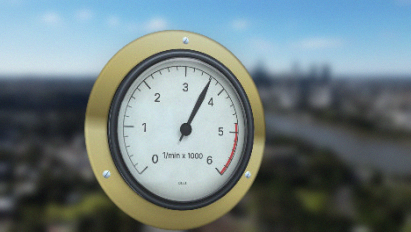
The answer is 3600 rpm
